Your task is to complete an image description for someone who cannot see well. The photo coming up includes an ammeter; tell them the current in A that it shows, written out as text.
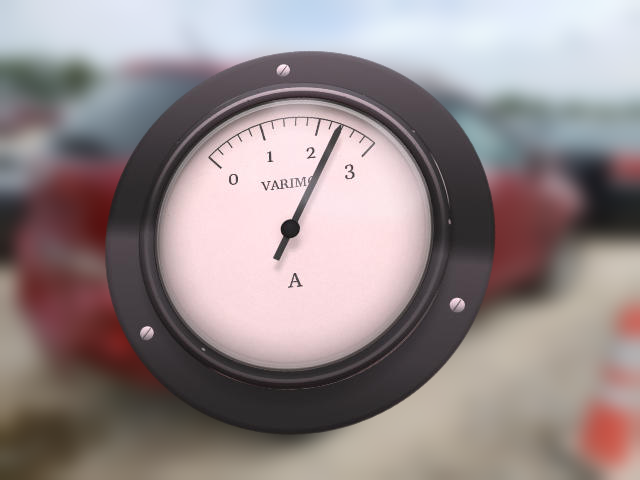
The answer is 2.4 A
